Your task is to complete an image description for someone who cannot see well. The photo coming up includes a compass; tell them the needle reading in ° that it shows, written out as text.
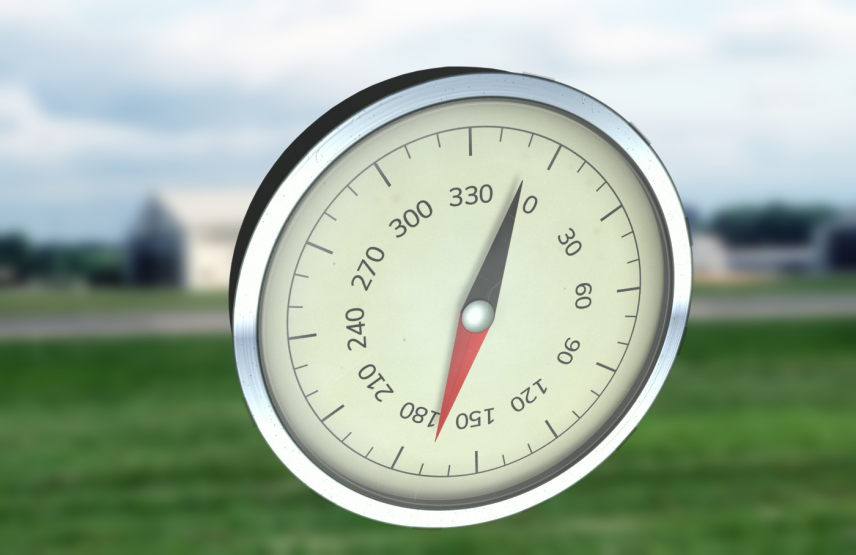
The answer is 170 °
